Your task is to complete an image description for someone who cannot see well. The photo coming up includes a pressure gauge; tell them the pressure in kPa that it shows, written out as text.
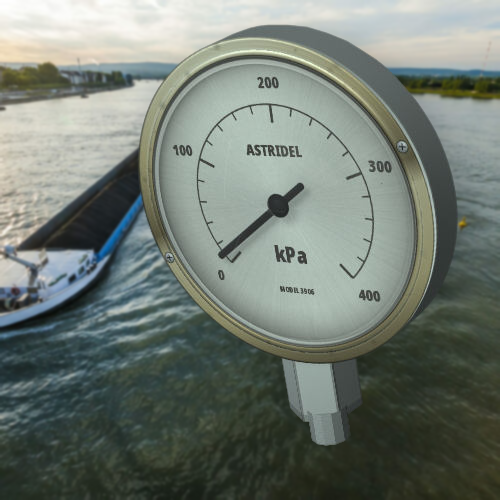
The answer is 10 kPa
